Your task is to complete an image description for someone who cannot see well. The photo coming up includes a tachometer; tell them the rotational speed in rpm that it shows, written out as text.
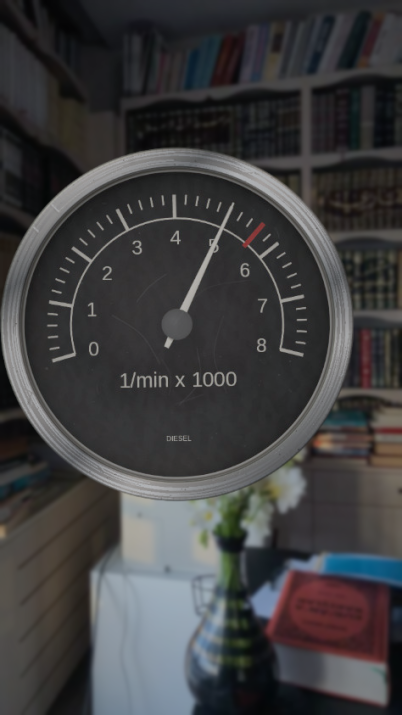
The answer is 5000 rpm
